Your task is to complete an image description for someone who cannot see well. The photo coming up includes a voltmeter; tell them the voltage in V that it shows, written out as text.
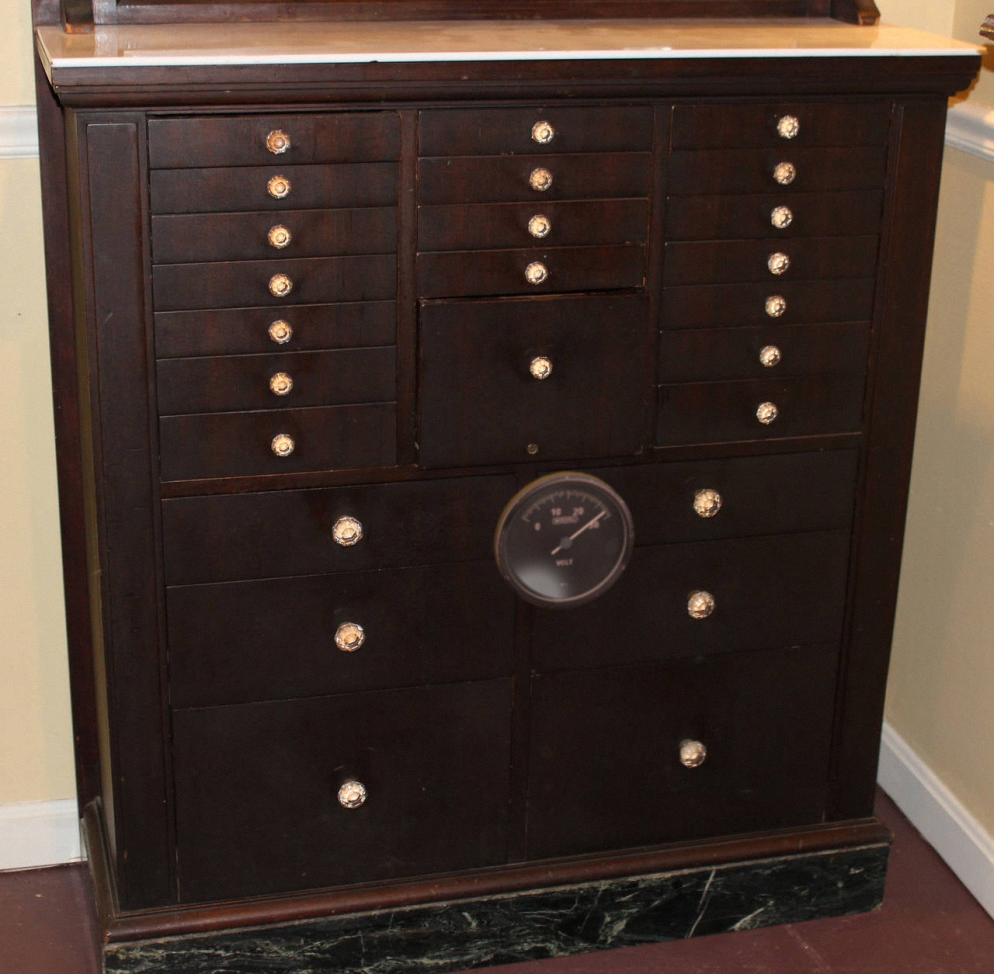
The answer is 27.5 V
